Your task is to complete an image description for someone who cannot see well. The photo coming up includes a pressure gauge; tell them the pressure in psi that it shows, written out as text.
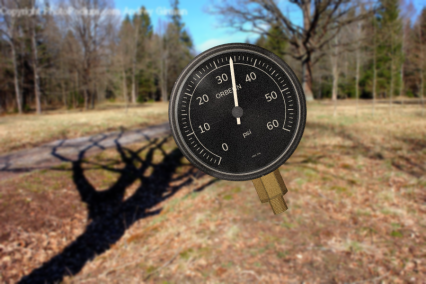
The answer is 34 psi
